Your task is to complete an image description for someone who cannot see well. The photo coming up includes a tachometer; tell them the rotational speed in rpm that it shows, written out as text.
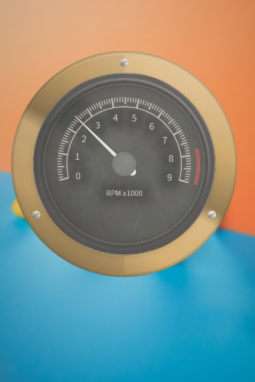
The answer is 2500 rpm
